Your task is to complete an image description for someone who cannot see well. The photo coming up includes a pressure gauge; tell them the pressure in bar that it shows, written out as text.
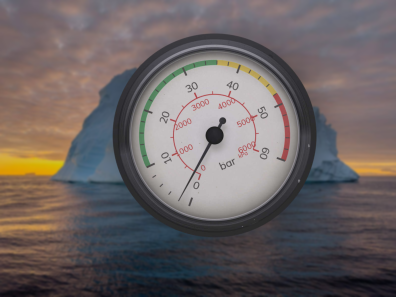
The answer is 2 bar
